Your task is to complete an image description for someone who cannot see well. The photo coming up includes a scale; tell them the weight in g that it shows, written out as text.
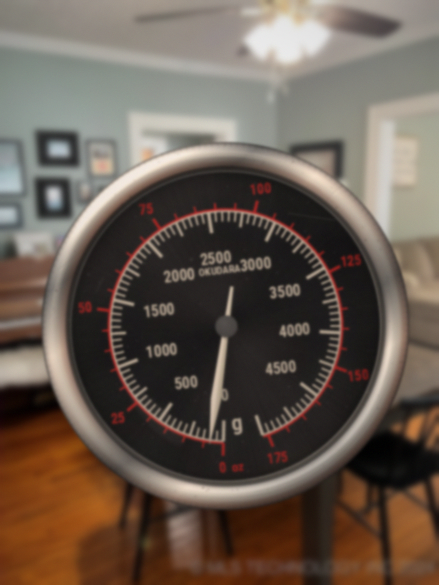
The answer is 100 g
